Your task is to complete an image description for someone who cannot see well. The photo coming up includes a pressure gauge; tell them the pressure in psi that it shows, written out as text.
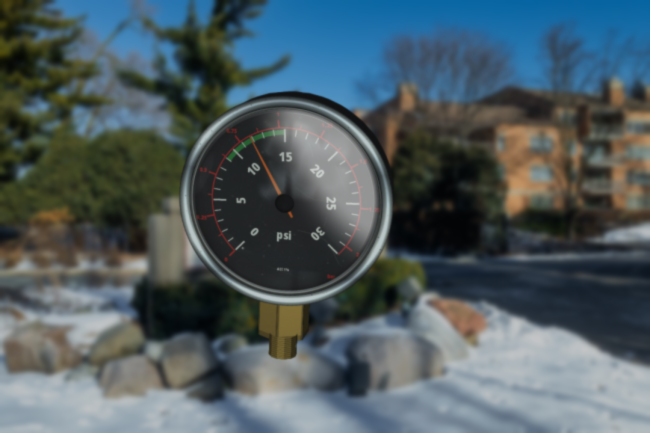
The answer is 12 psi
